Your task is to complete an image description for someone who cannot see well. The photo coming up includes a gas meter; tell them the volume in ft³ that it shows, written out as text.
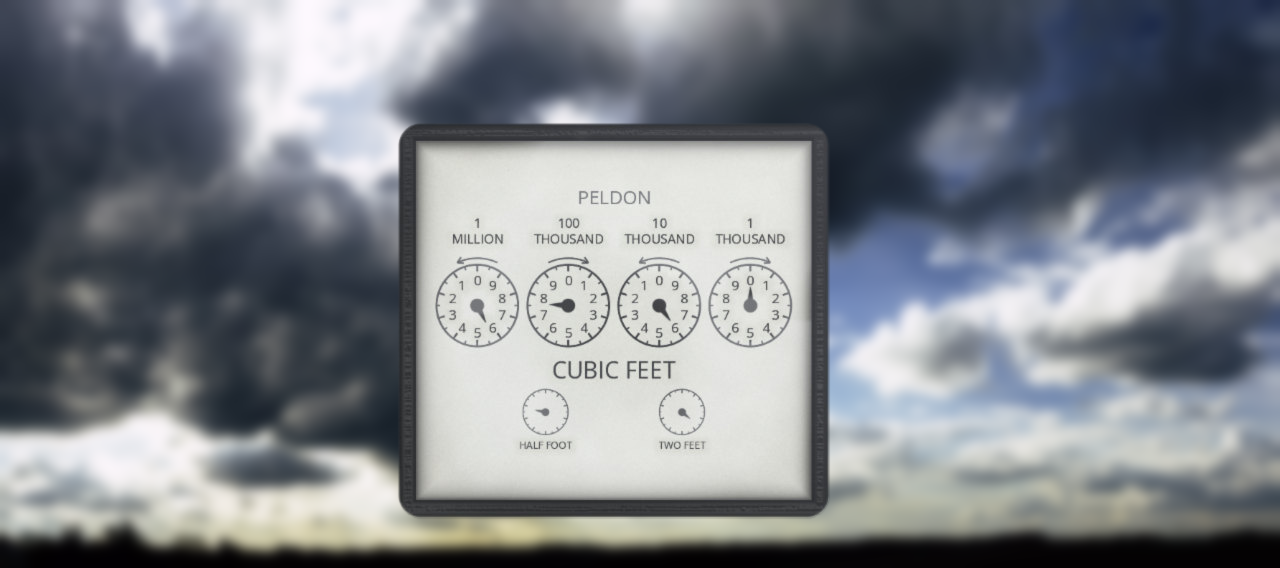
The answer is 576000 ft³
